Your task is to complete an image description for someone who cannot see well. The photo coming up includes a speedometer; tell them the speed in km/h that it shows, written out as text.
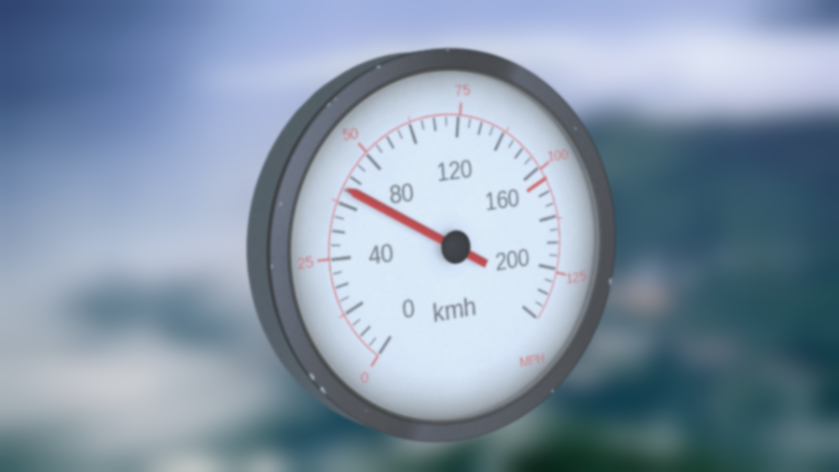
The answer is 65 km/h
